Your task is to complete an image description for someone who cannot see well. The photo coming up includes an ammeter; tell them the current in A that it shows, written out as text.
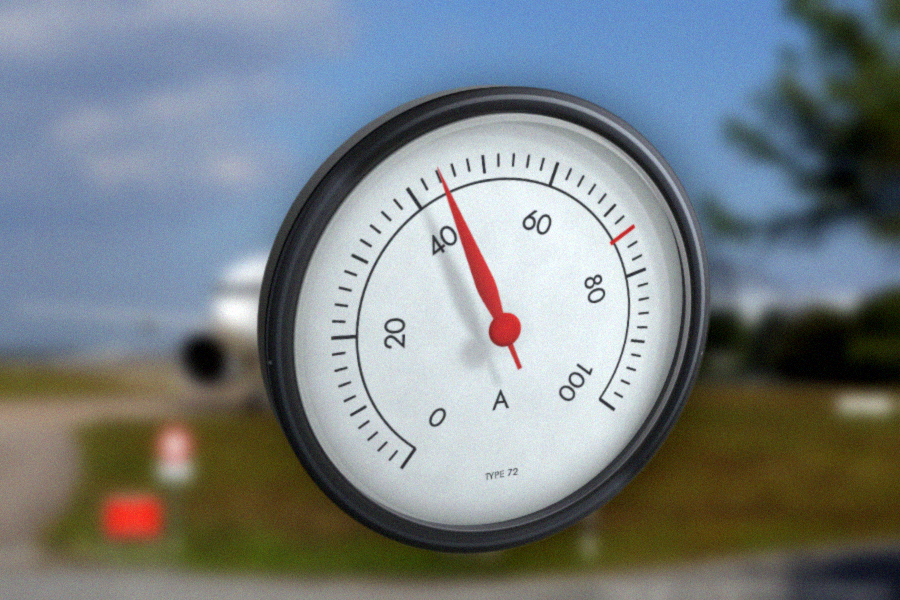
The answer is 44 A
